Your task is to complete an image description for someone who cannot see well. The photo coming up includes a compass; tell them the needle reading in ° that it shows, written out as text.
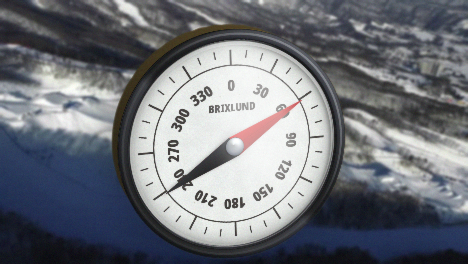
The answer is 60 °
